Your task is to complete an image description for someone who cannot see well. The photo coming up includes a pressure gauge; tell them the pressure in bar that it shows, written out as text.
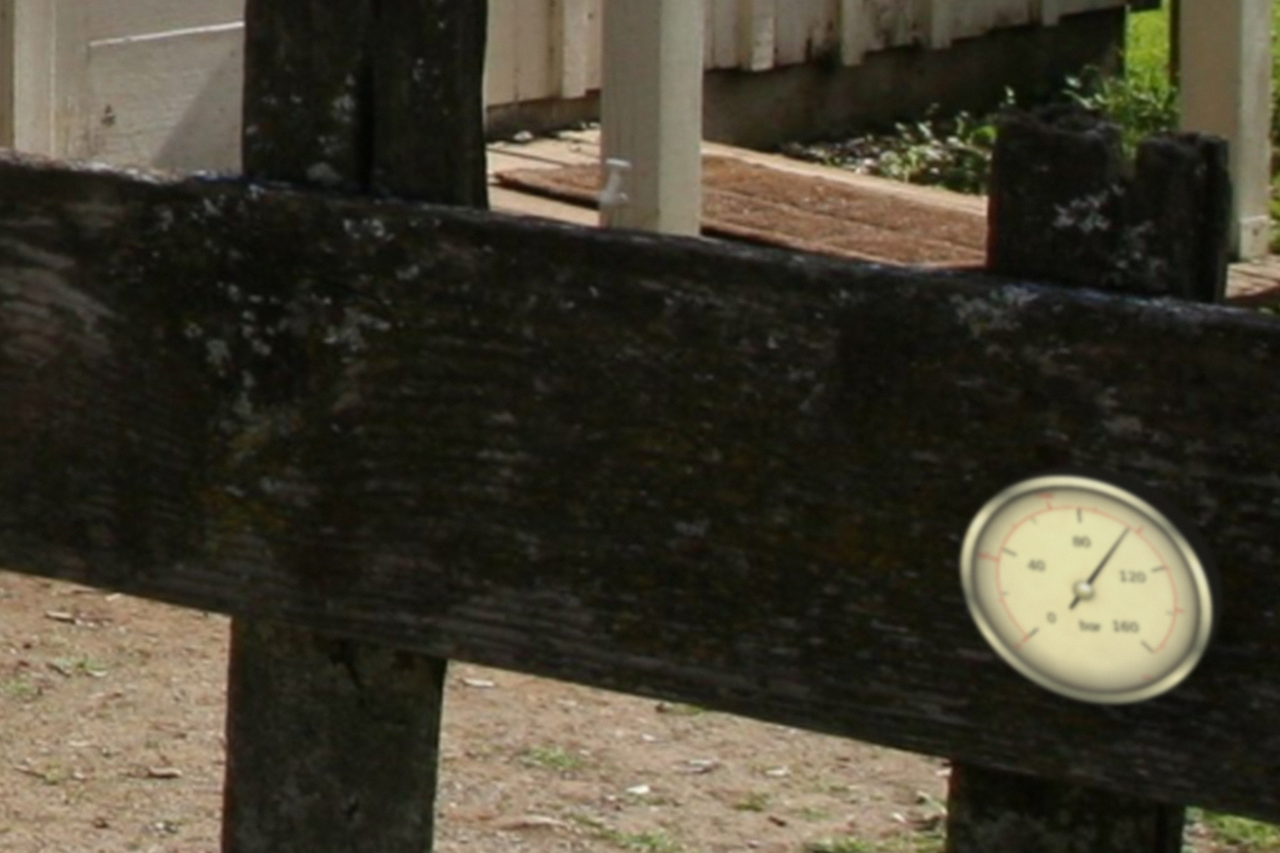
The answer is 100 bar
